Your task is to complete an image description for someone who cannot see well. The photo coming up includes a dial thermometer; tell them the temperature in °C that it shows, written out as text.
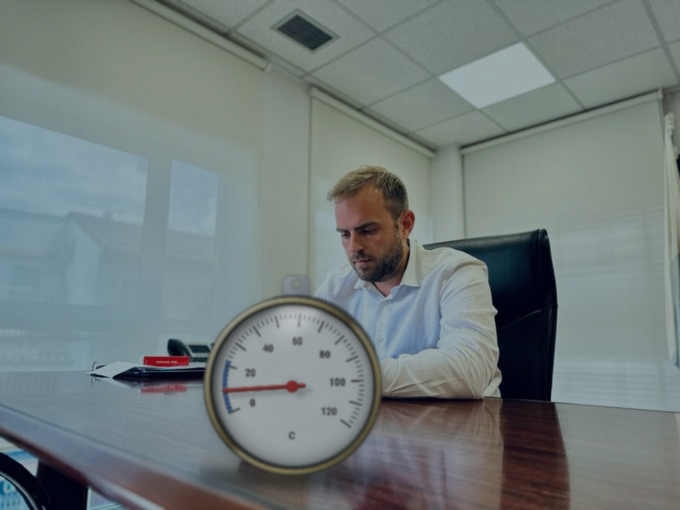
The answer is 10 °C
